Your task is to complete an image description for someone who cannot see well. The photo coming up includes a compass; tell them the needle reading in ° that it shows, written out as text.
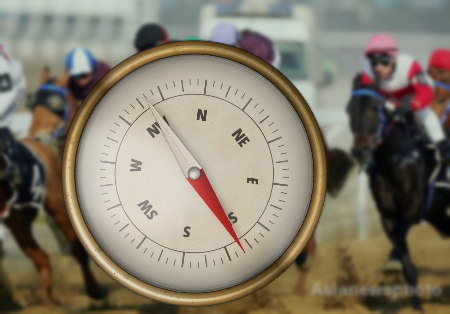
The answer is 140 °
